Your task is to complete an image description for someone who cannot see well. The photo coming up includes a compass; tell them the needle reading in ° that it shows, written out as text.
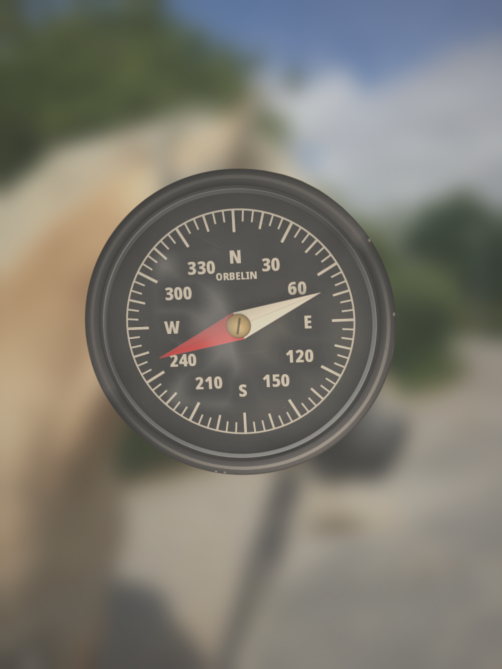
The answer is 250 °
